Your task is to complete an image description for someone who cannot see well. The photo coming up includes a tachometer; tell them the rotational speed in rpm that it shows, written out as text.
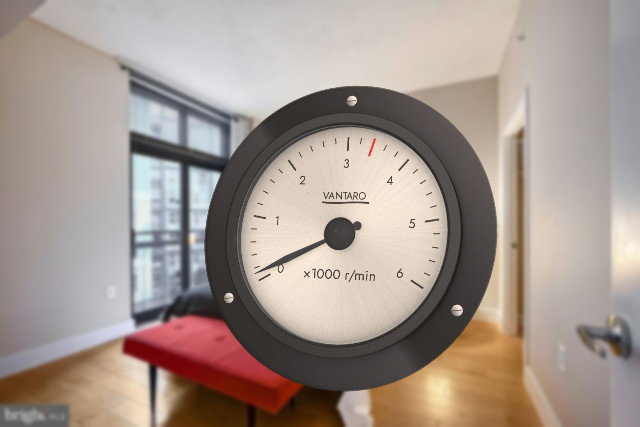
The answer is 100 rpm
